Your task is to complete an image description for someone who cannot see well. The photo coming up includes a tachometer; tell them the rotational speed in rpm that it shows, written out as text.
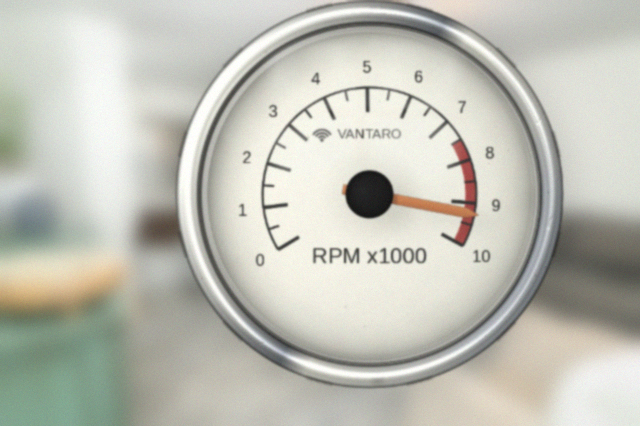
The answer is 9250 rpm
